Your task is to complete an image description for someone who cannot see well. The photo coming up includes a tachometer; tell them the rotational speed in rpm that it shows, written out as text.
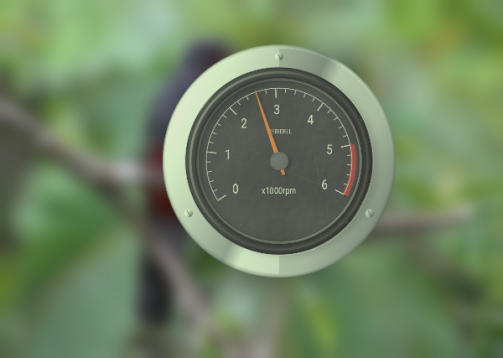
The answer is 2600 rpm
